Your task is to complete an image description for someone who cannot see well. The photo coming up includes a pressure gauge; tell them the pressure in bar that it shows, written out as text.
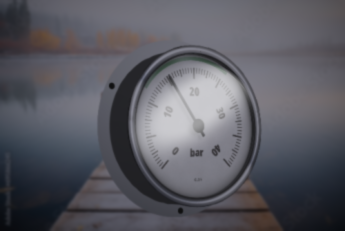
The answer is 15 bar
